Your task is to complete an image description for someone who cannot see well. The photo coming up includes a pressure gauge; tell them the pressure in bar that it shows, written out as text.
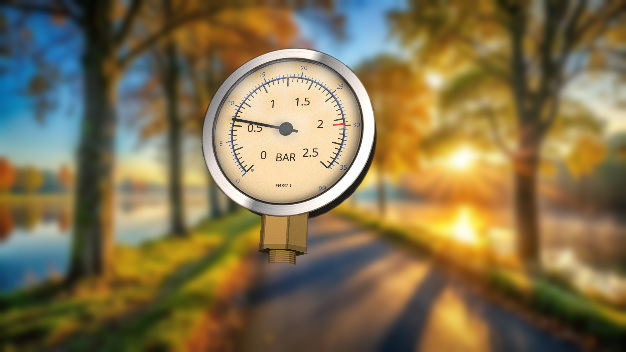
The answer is 0.55 bar
